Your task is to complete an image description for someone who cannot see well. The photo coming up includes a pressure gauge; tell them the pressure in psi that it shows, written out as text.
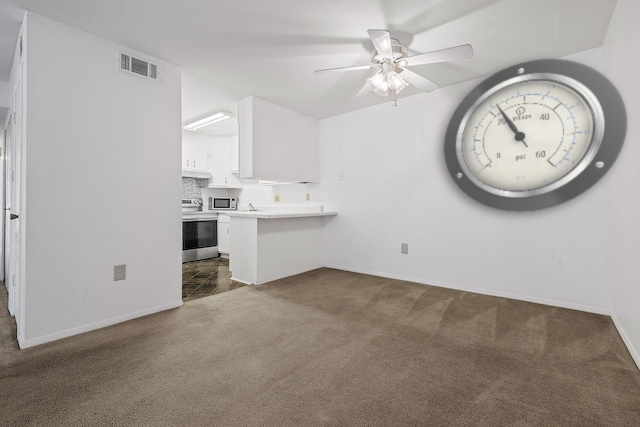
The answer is 22.5 psi
